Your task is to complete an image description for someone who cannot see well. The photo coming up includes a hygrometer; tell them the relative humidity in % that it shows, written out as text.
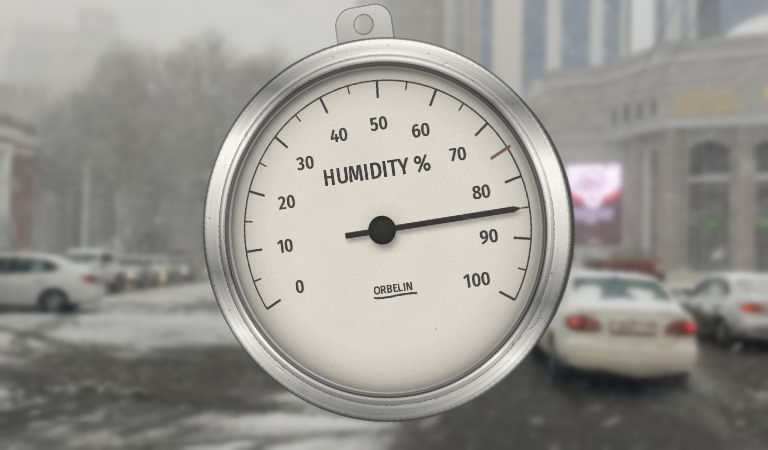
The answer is 85 %
